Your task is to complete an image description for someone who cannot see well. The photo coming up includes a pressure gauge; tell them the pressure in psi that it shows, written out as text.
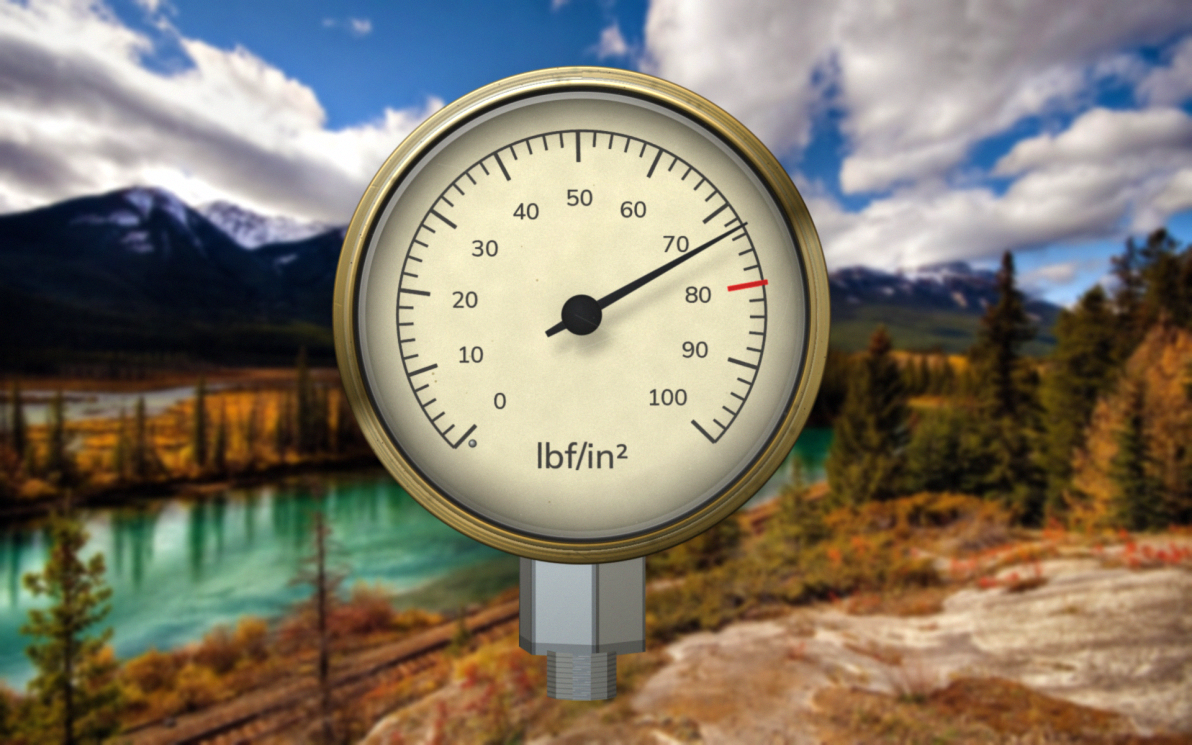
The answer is 73 psi
